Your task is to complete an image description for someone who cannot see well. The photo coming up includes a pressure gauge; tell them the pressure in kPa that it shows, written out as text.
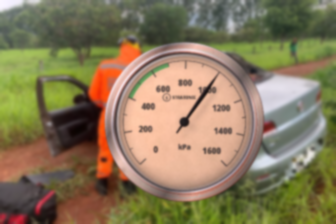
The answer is 1000 kPa
